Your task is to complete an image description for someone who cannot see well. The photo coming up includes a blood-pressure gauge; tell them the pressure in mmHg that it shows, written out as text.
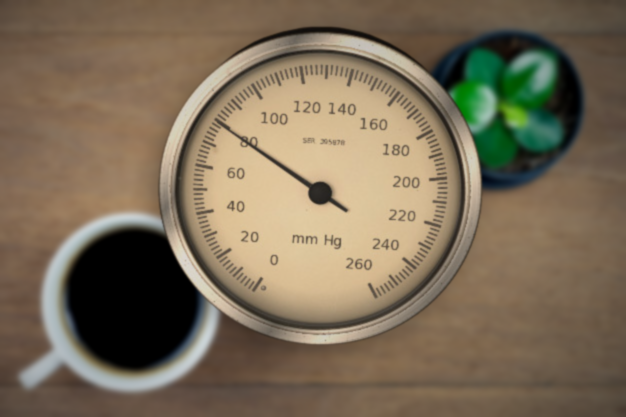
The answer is 80 mmHg
